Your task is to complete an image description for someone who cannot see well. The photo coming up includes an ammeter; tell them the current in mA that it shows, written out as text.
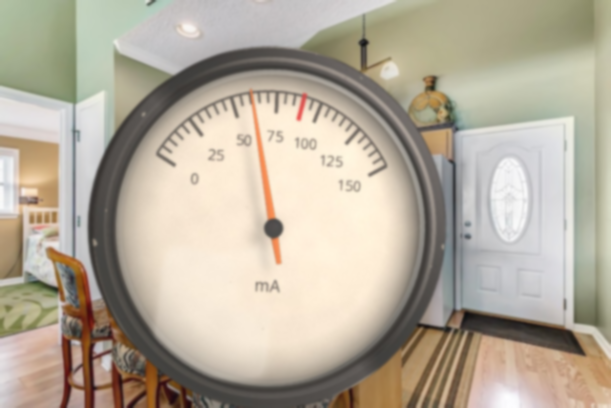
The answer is 60 mA
